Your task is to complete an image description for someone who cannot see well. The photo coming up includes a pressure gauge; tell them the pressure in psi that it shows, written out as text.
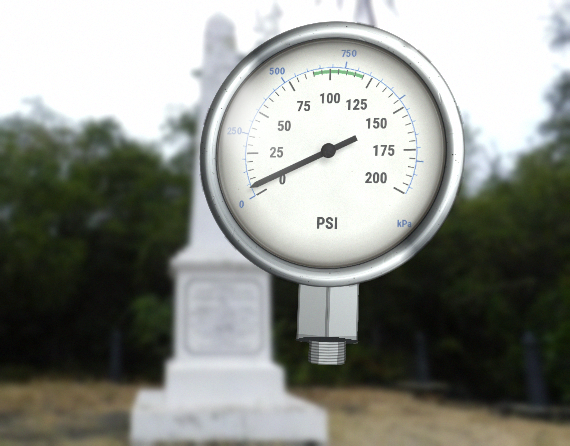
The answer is 5 psi
